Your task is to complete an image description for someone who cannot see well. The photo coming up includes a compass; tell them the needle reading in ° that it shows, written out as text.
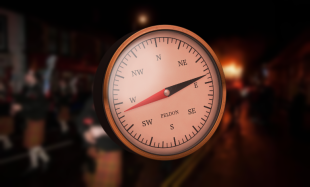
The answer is 260 °
